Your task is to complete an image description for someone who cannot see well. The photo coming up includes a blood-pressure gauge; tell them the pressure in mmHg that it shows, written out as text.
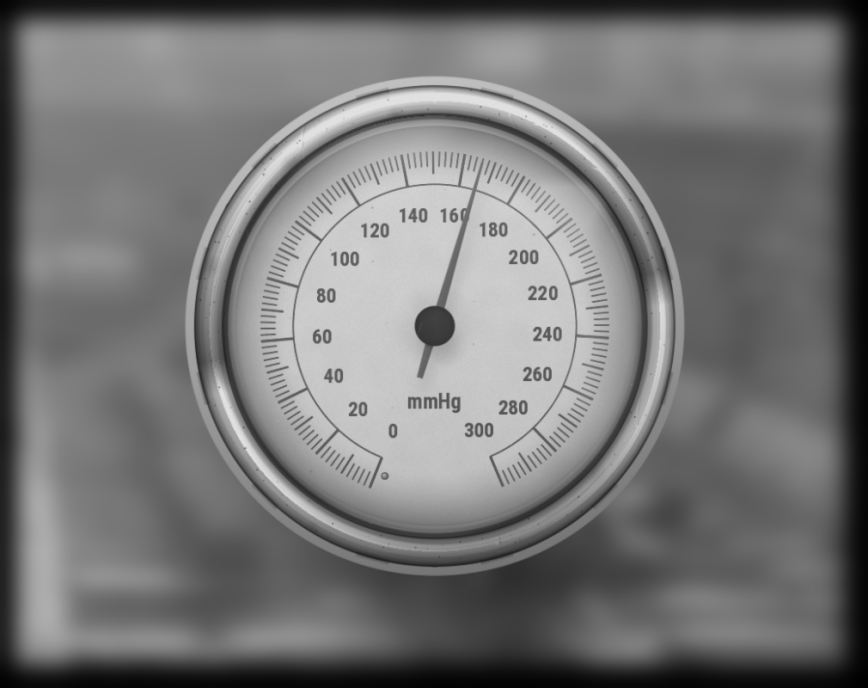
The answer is 166 mmHg
